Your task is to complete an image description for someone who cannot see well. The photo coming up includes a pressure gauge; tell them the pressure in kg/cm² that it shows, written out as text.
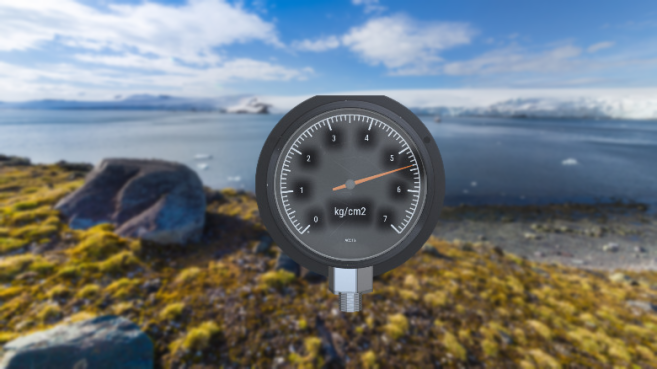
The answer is 5.4 kg/cm²
